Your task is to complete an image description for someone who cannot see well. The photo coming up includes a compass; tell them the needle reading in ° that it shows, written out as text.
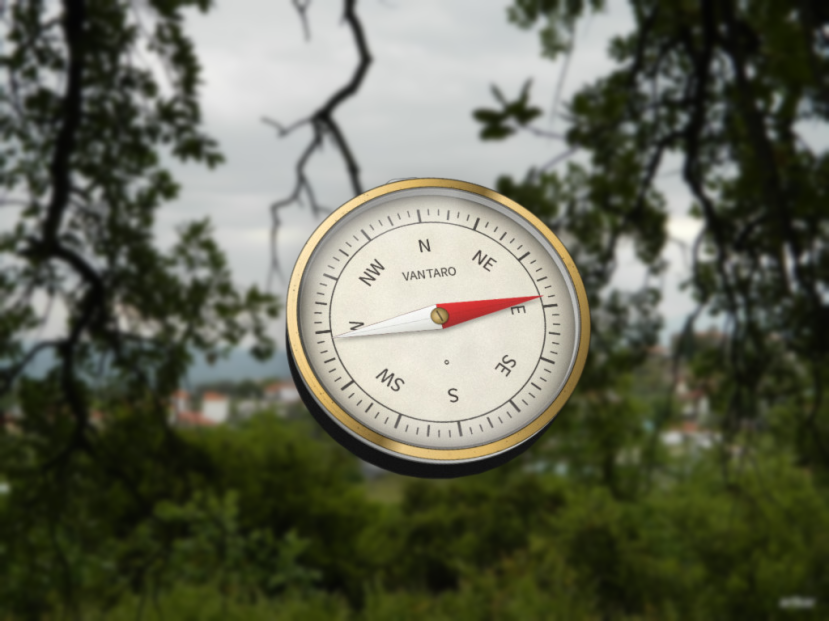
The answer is 85 °
